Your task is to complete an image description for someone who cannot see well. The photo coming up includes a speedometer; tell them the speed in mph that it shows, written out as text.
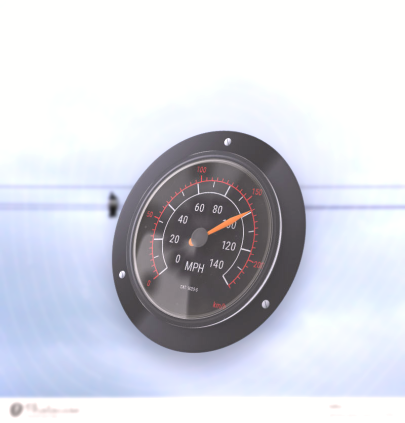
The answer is 100 mph
